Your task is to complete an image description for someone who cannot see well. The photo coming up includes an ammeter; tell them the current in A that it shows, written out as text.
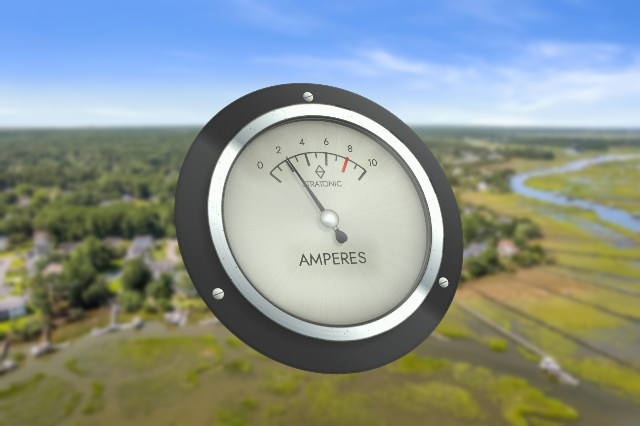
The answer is 2 A
